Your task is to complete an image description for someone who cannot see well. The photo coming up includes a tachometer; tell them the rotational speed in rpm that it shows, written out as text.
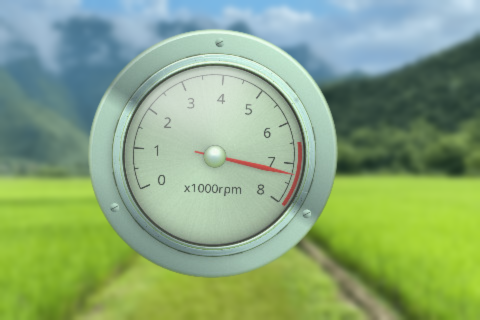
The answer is 7250 rpm
